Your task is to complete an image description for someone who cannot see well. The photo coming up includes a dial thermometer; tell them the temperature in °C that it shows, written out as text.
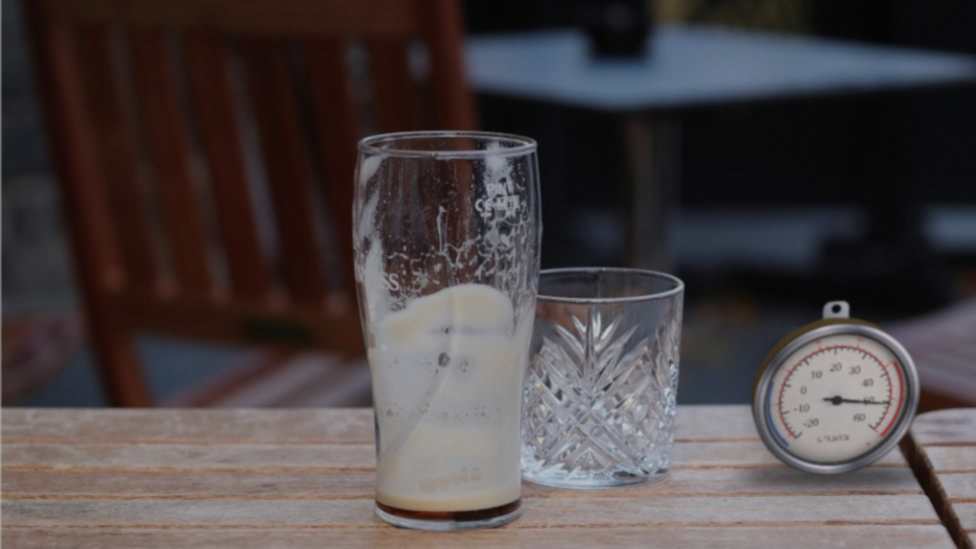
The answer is 50 °C
